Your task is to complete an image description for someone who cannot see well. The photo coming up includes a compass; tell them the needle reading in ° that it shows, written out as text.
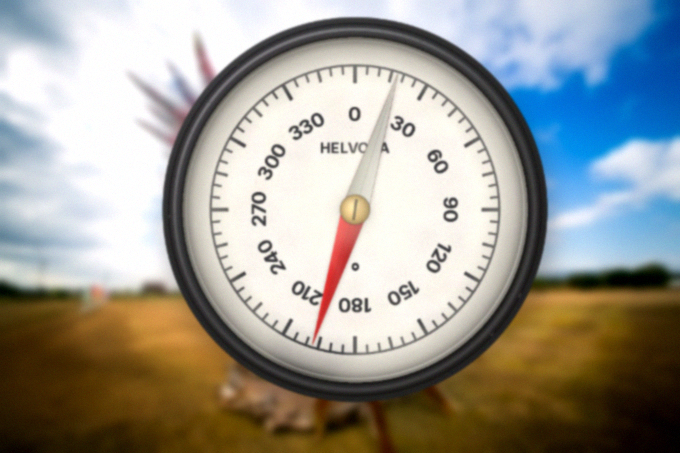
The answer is 197.5 °
